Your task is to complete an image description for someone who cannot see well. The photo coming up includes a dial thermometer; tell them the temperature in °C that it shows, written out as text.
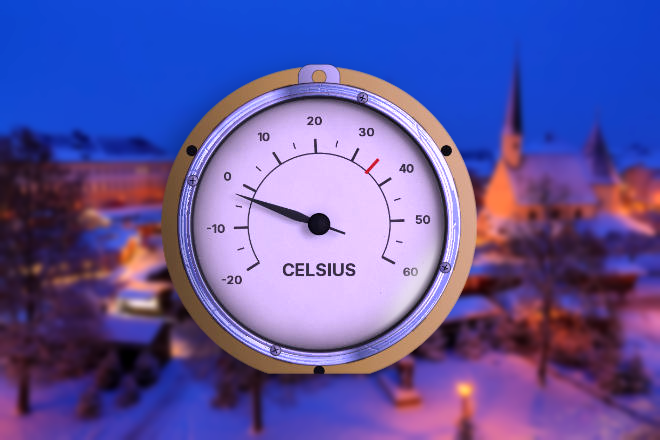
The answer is -2.5 °C
